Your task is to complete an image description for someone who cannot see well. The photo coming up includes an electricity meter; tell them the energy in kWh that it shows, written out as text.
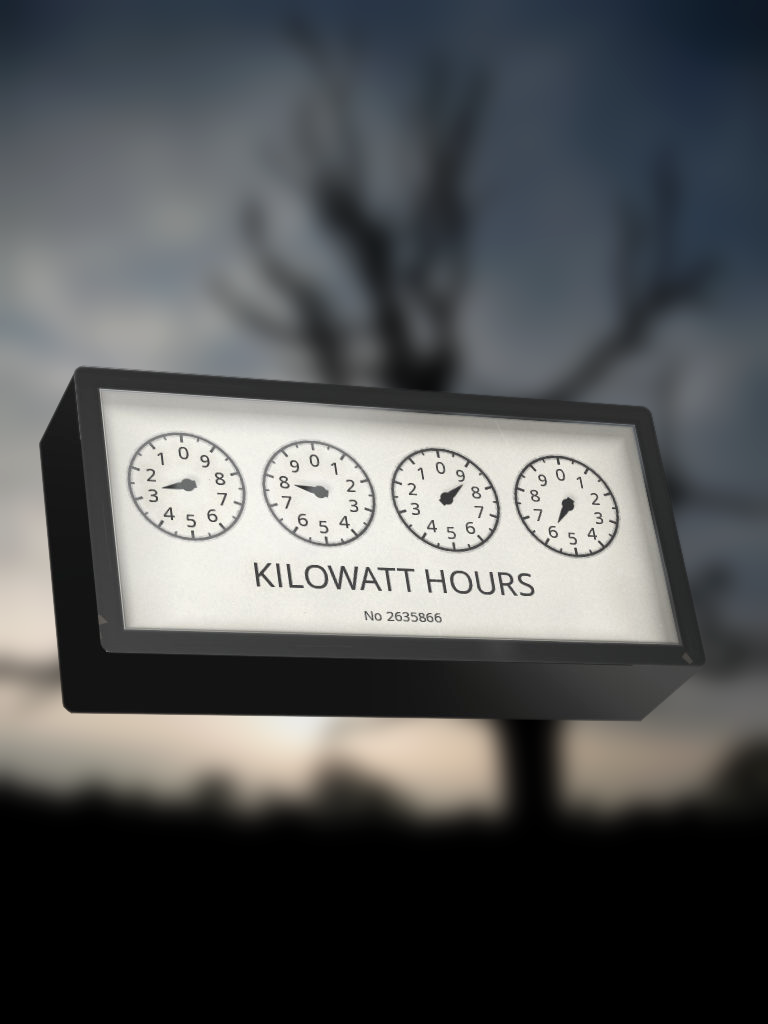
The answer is 2786 kWh
